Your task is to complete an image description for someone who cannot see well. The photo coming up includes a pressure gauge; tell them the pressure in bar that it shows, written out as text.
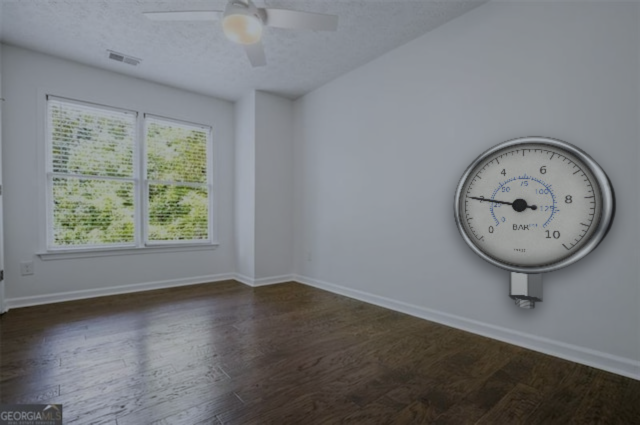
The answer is 2 bar
